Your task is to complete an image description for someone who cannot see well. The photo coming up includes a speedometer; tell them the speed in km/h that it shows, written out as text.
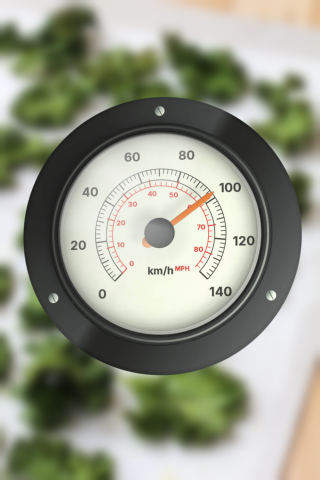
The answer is 98 km/h
